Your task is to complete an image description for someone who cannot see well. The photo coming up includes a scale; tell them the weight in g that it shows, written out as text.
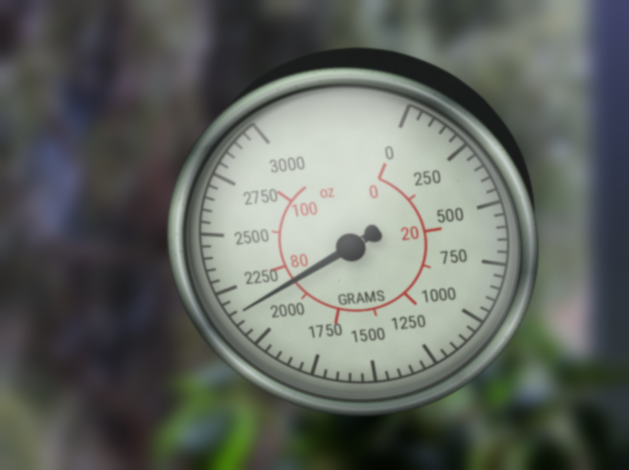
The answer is 2150 g
